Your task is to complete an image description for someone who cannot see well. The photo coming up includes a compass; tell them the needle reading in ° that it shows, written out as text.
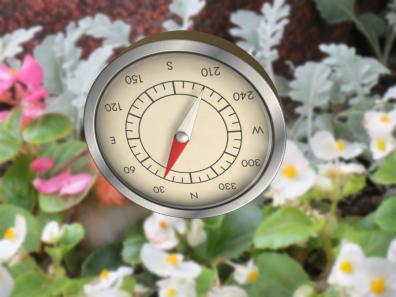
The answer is 30 °
